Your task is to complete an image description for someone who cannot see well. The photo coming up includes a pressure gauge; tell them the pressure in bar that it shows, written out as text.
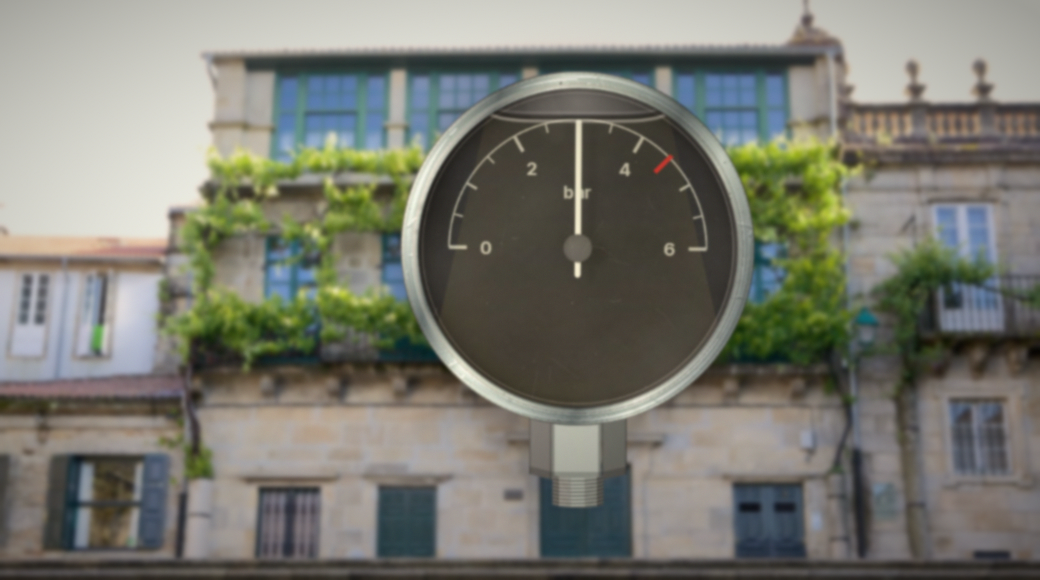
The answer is 3 bar
